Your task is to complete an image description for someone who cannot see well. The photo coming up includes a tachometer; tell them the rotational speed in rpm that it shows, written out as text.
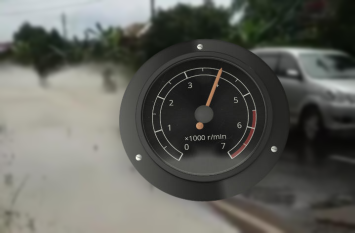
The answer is 4000 rpm
